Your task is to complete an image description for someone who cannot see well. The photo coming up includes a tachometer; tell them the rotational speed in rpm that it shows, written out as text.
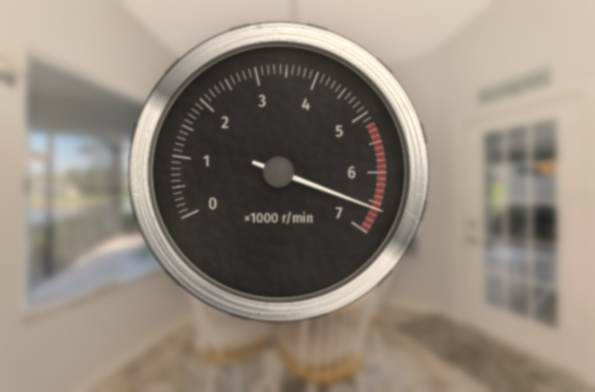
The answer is 6600 rpm
